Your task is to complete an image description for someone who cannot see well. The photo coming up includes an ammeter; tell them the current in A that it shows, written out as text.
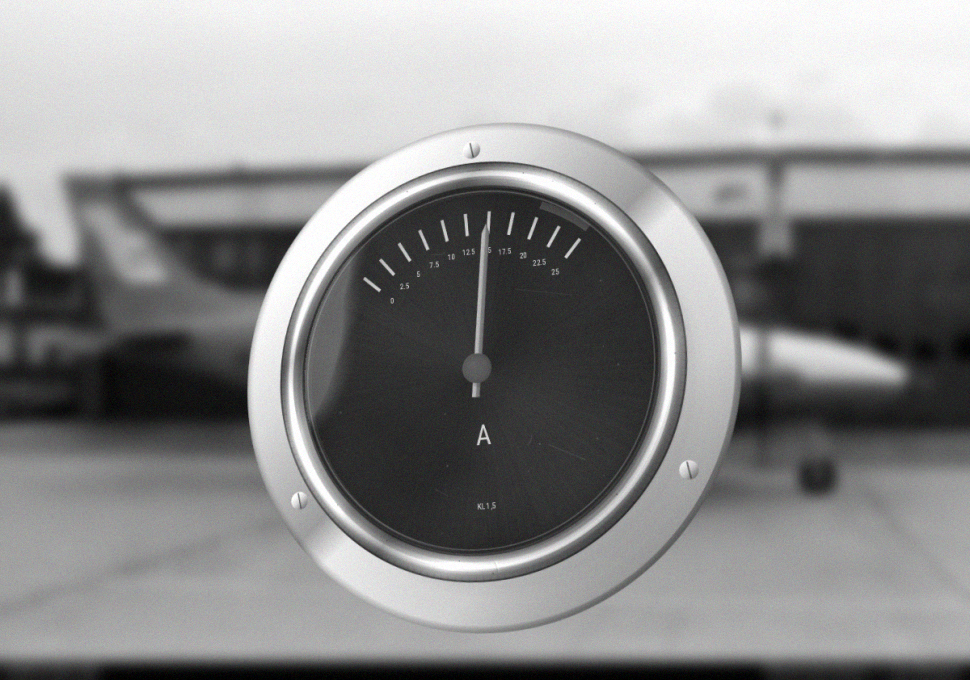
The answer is 15 A
